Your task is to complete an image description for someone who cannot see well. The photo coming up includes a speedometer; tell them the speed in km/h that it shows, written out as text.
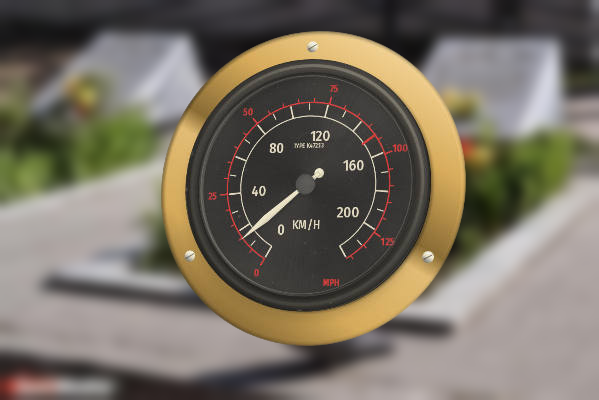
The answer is 15 km/h
